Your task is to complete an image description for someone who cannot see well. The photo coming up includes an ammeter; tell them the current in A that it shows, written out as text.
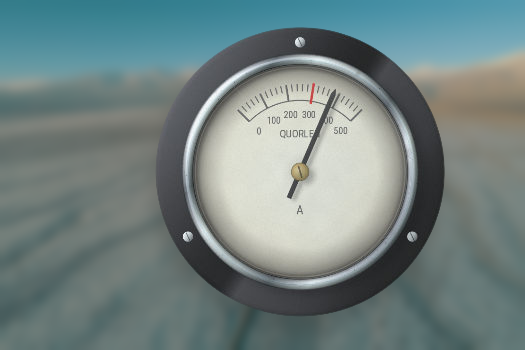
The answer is 380 A
